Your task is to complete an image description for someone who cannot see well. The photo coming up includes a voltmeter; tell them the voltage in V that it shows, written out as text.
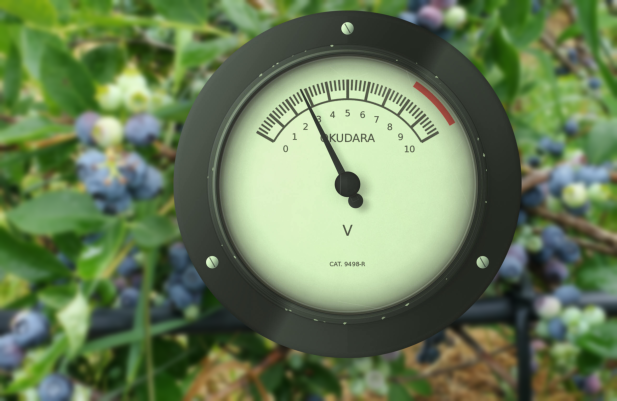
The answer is 2.8 V
